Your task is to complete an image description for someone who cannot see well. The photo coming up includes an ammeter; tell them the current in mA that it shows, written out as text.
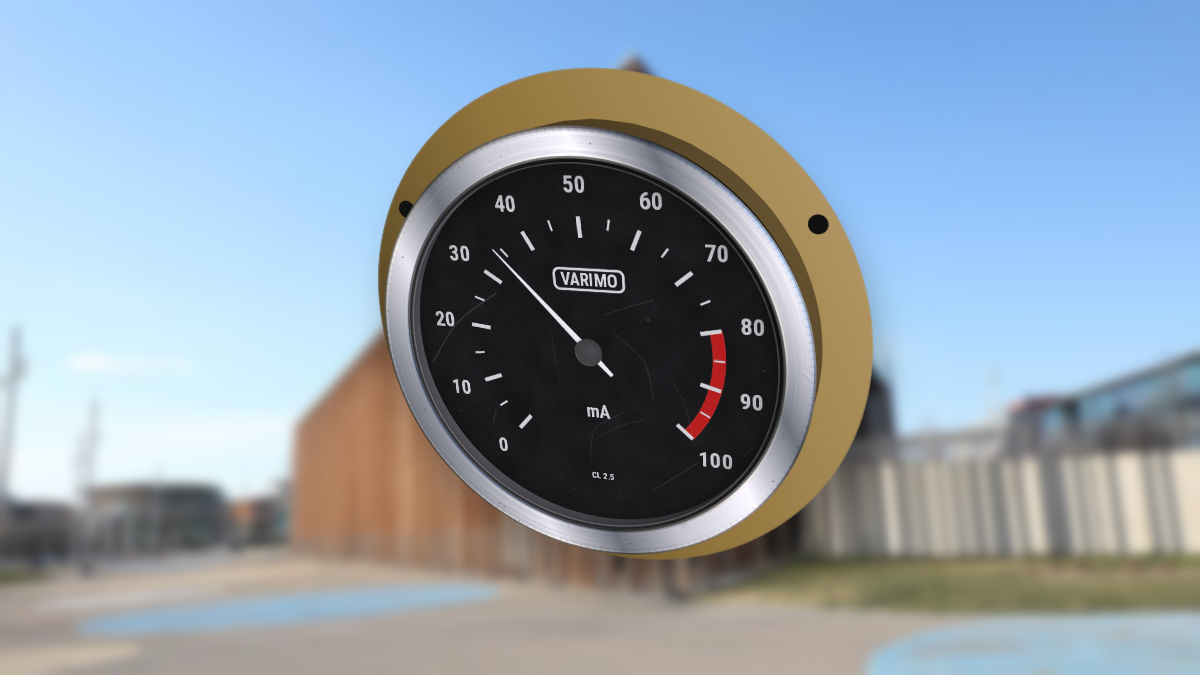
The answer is 35 mA
